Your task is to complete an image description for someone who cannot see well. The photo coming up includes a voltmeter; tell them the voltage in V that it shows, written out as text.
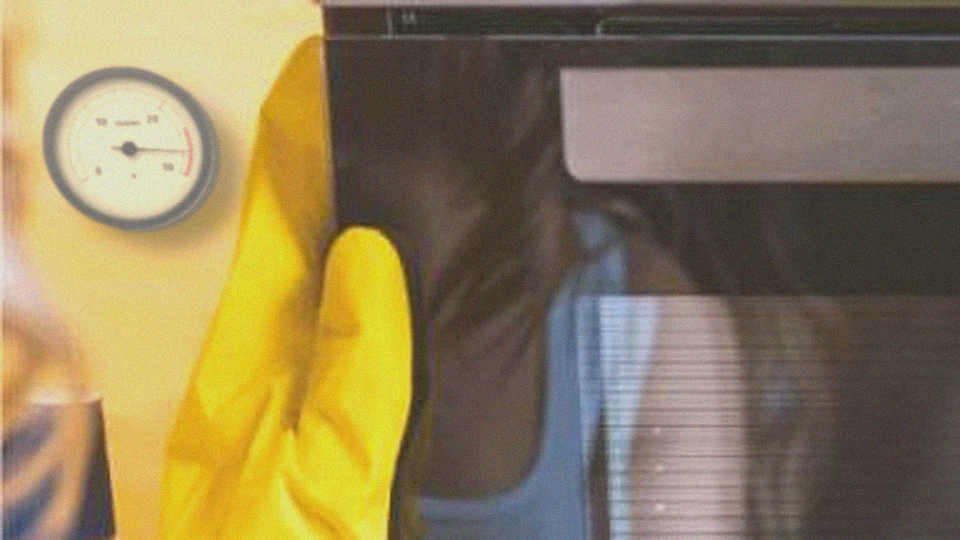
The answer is 27 V
